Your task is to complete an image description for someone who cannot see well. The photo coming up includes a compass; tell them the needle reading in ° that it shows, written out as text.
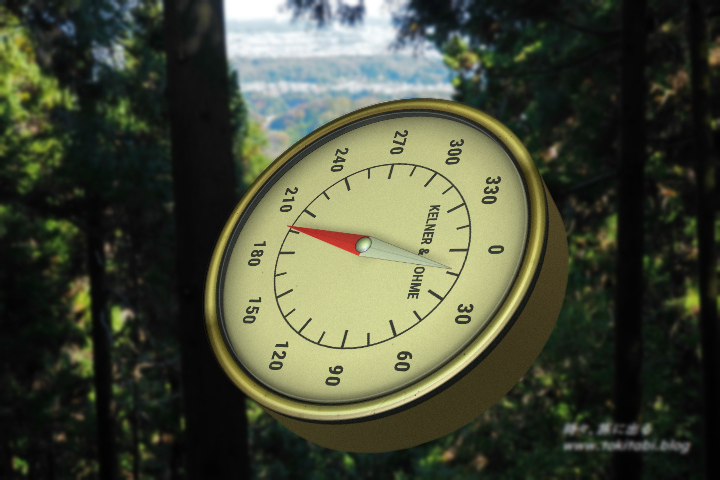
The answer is 195 °
